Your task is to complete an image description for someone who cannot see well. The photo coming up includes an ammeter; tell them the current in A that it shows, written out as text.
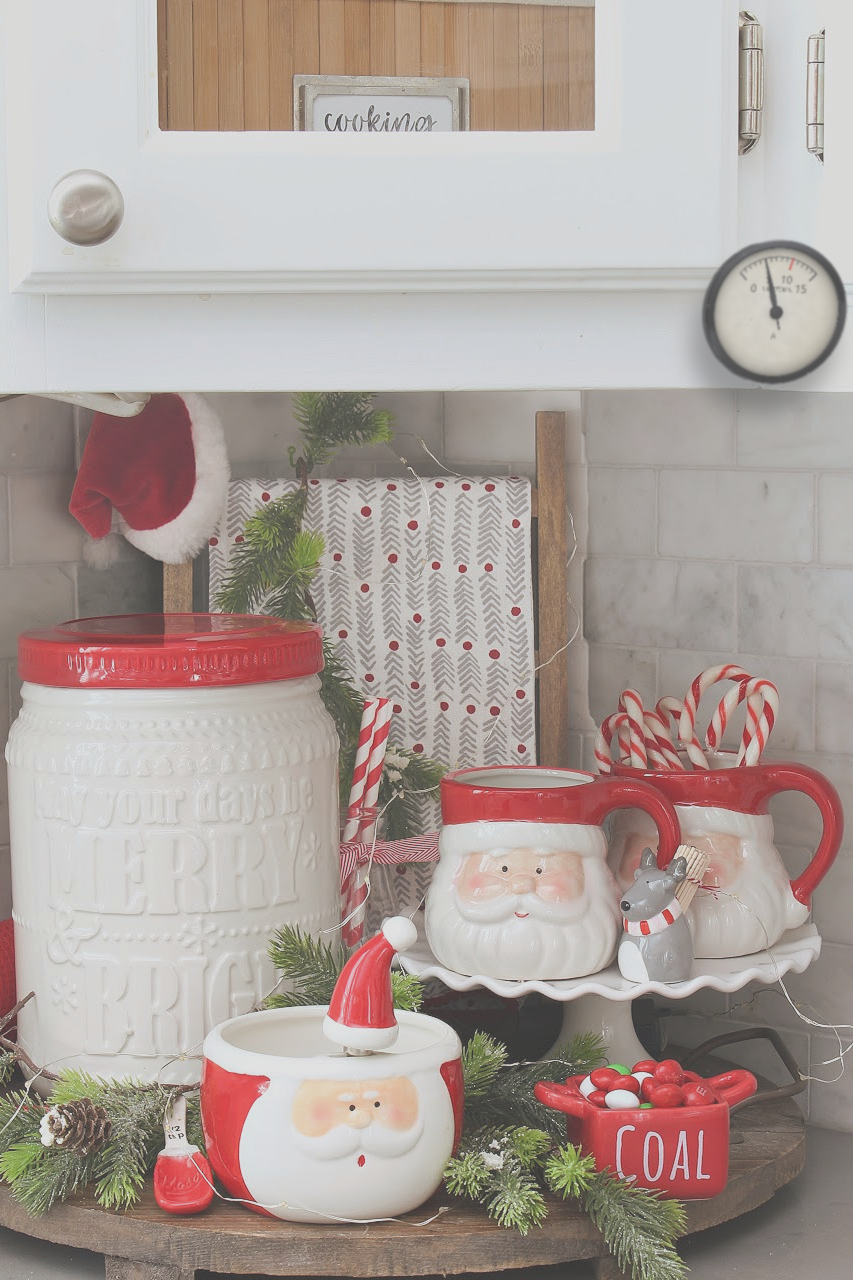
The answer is 5 A
